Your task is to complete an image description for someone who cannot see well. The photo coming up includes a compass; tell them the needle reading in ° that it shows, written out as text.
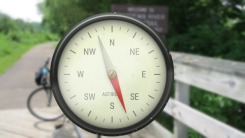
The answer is 160 °
